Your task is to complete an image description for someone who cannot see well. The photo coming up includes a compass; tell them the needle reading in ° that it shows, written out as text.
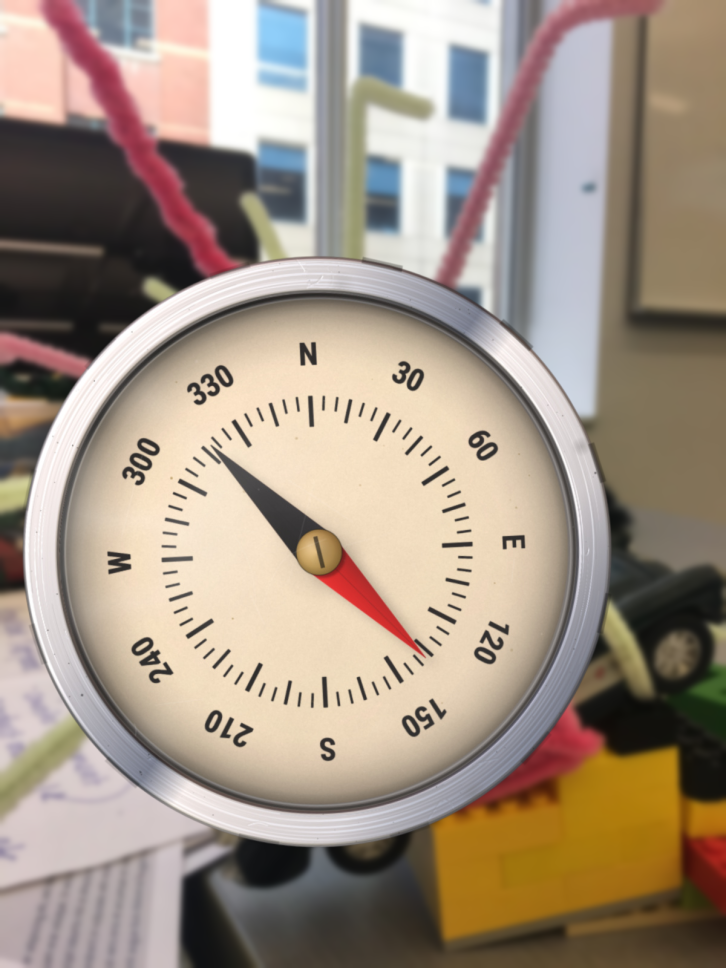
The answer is 137.5 °
